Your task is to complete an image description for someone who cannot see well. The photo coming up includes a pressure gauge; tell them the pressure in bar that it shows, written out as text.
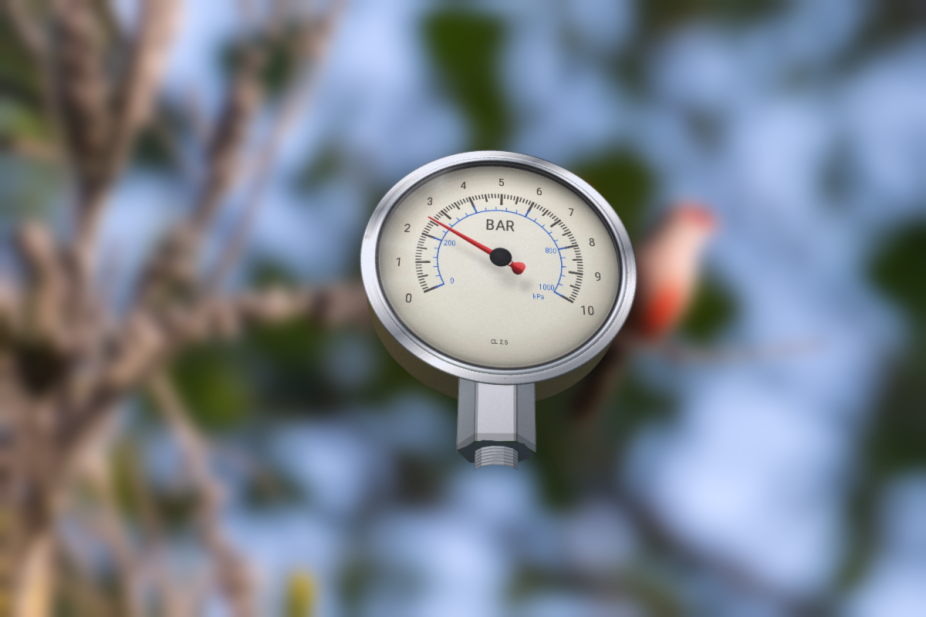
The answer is 2.5 bar
